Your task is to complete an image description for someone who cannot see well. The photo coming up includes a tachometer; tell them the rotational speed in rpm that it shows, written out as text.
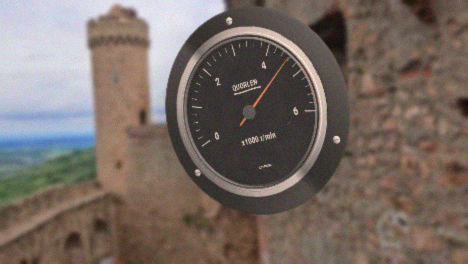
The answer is 4600 rpm
